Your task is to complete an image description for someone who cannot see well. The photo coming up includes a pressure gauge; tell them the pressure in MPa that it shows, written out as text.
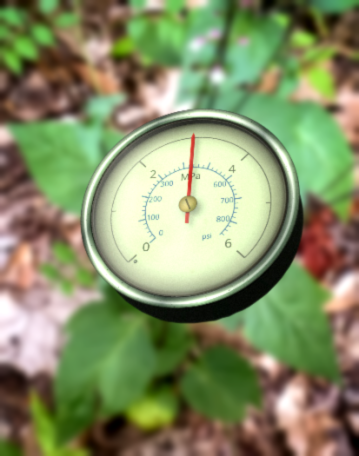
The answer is 3 MPa
